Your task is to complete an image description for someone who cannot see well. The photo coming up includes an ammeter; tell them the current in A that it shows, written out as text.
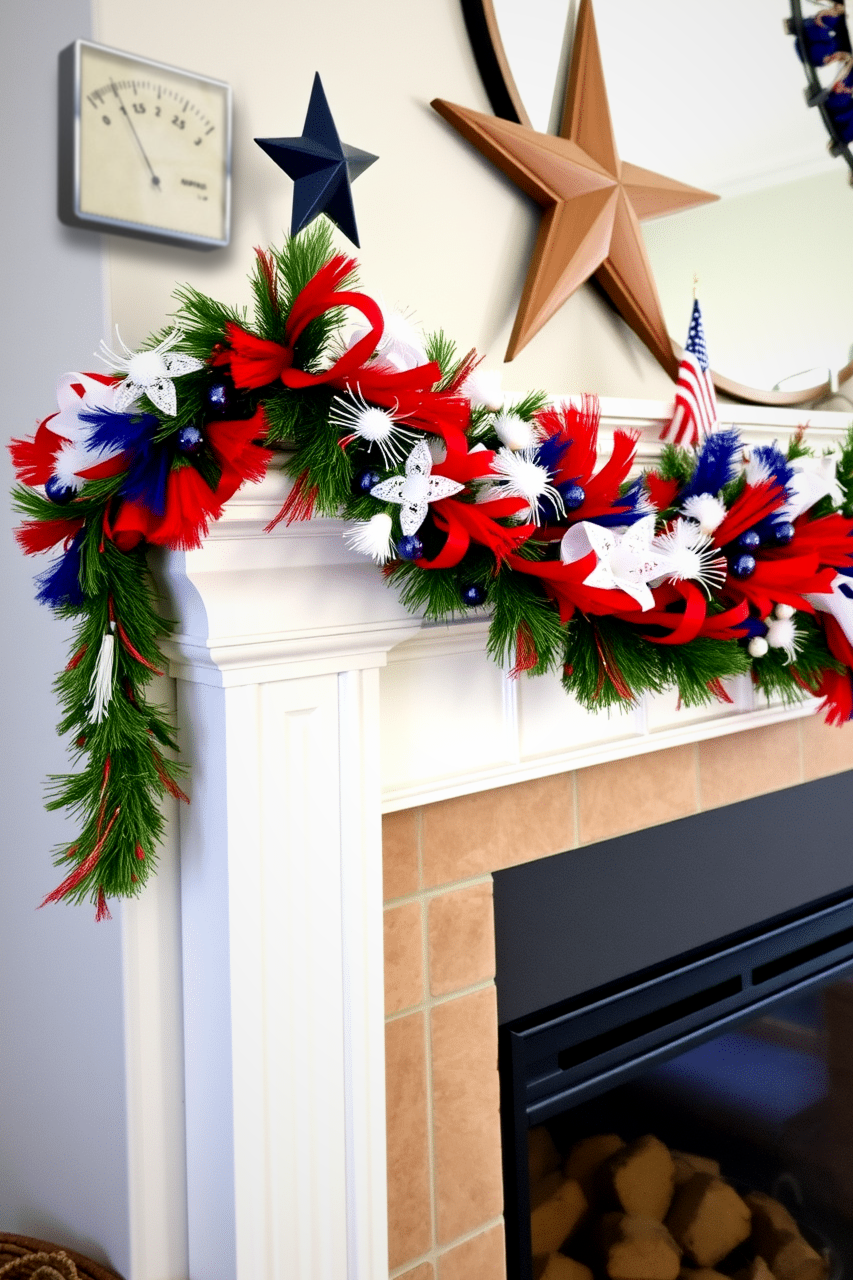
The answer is 1 A
